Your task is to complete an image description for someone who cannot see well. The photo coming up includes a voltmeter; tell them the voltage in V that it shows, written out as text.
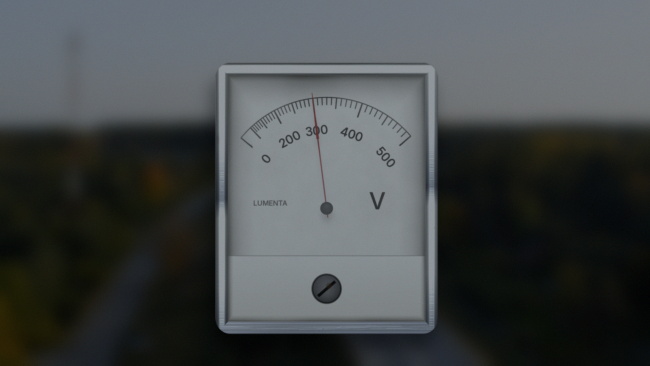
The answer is 300 V
